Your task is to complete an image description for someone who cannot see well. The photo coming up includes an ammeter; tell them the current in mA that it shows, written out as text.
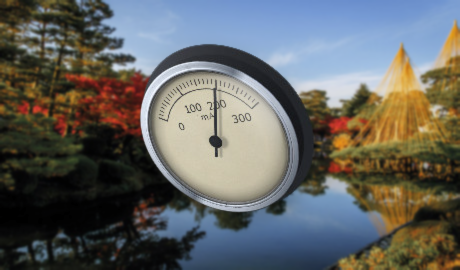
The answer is 200 mA
